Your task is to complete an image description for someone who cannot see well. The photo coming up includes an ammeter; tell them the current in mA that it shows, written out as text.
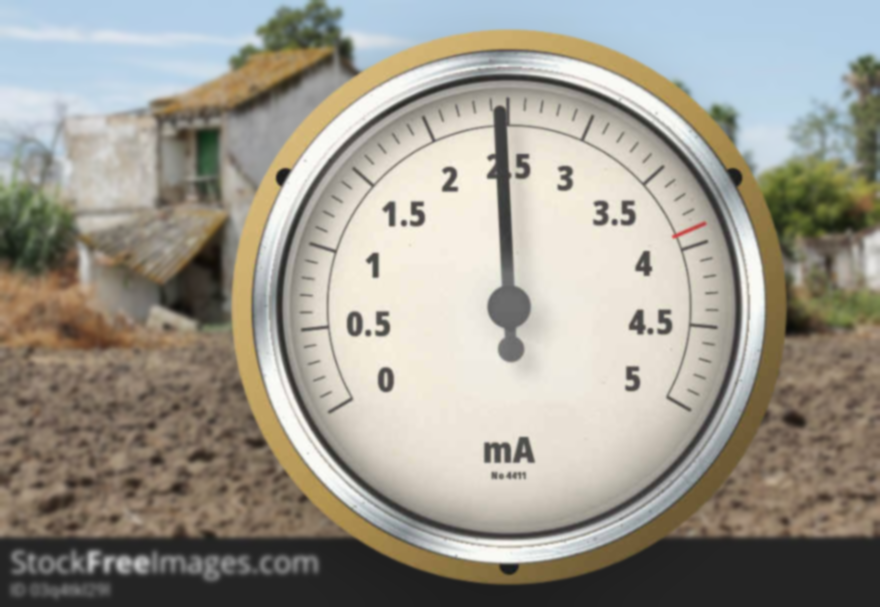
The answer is 2.45 mA
